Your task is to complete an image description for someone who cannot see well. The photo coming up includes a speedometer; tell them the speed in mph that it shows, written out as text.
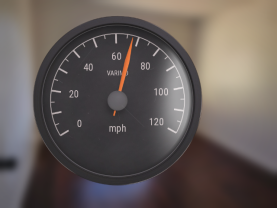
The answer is 67.5 mph
